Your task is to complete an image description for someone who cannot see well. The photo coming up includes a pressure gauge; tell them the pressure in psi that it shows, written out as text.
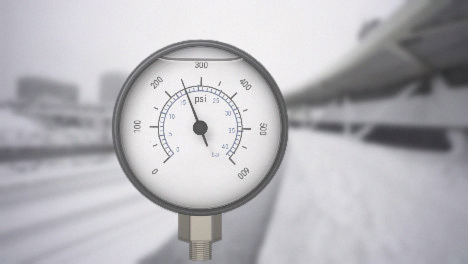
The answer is 250 psi
